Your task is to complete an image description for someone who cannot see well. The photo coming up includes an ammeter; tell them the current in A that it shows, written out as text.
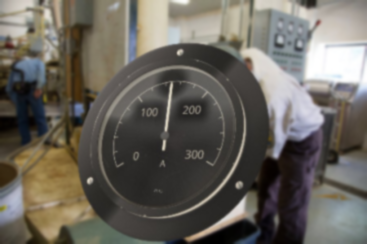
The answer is 150 A
